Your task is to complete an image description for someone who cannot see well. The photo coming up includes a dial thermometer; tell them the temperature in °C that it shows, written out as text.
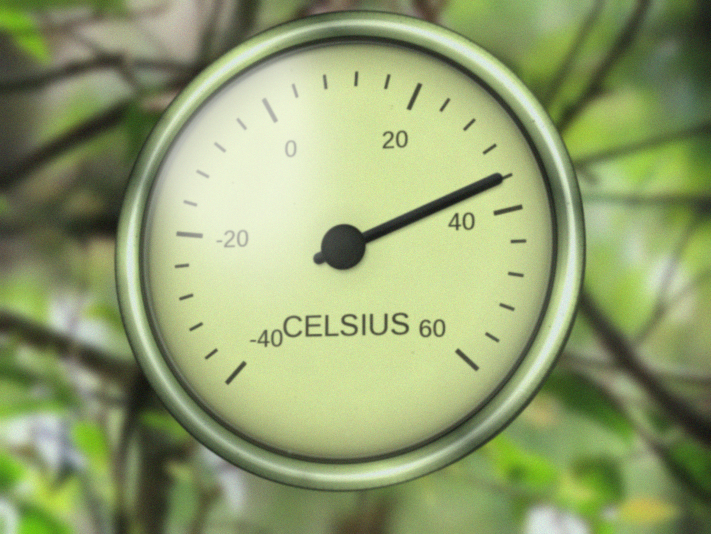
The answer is 36 °C
